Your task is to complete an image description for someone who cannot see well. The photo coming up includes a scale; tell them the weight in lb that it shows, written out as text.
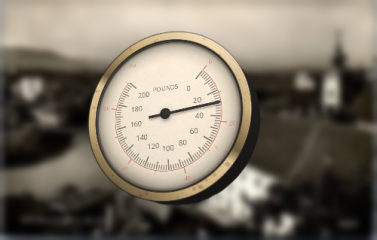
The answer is 30 lb
